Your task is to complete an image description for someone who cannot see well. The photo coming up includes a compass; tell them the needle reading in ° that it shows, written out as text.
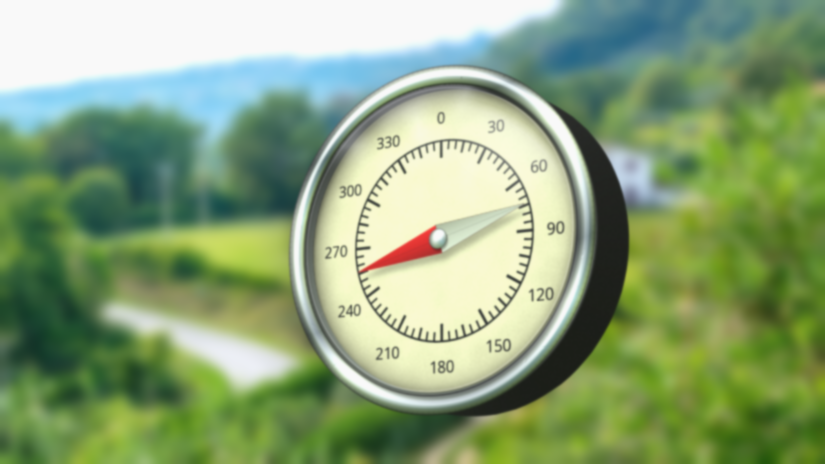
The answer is 255 °
